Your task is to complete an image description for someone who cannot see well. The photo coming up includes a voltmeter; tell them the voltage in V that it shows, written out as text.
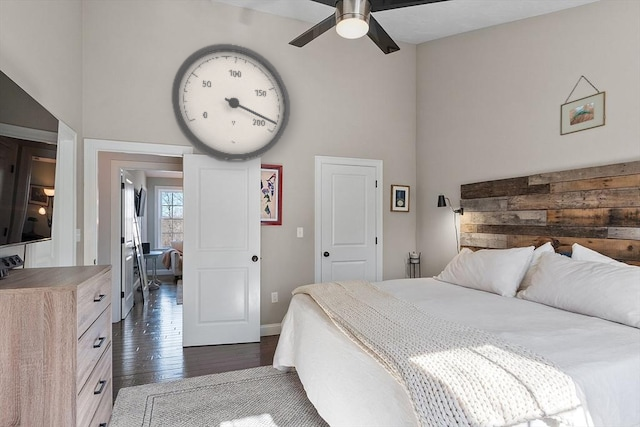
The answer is 190 V
